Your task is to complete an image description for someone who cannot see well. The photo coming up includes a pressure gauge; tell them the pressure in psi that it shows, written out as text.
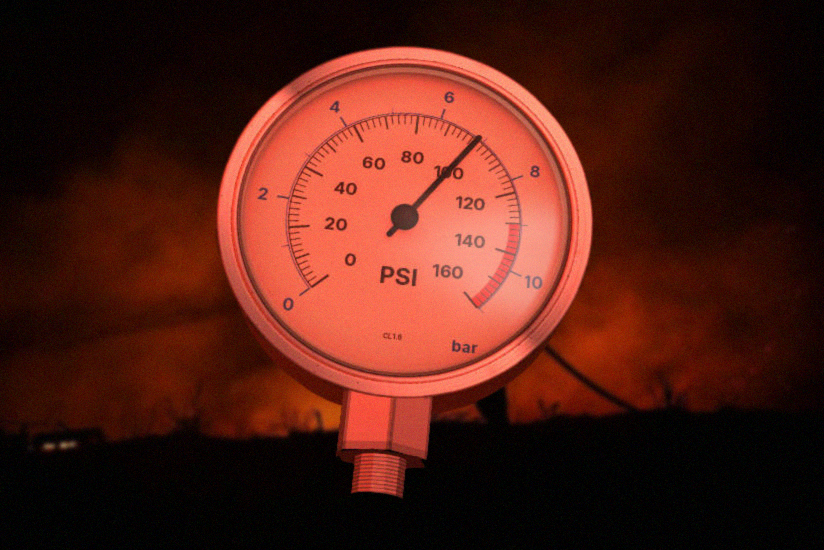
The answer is 100 psi
